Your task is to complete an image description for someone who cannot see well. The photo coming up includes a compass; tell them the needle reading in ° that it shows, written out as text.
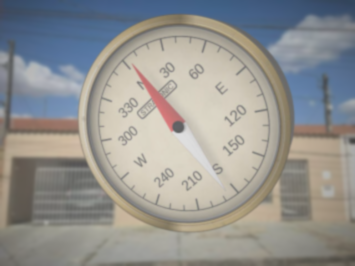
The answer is 5 °
